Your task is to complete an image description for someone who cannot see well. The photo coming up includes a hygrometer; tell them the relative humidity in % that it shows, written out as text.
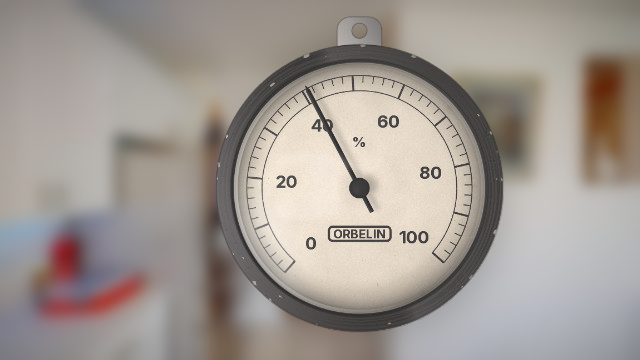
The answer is 41 %
